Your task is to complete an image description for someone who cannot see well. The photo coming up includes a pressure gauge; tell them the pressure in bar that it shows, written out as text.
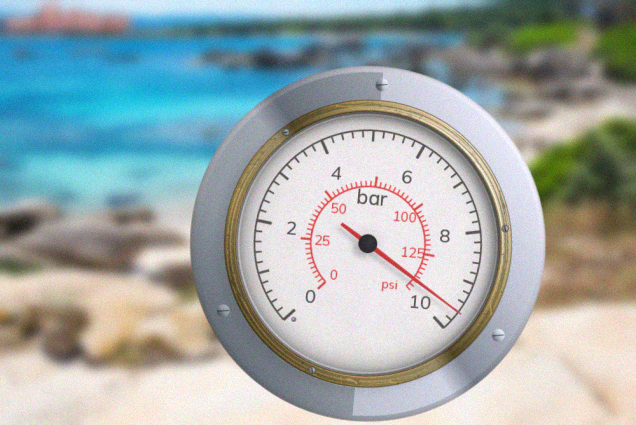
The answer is 9.6 bar
